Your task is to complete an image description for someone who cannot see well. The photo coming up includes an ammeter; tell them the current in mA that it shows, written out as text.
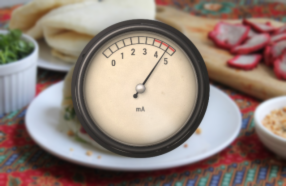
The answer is 4.5 mA
